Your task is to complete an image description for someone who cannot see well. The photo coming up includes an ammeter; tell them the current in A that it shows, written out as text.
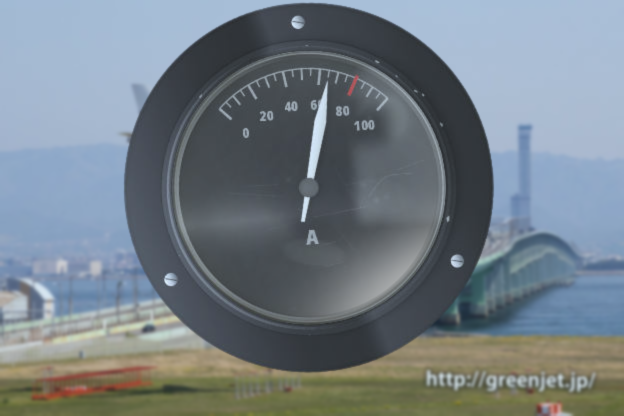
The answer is 65 A
